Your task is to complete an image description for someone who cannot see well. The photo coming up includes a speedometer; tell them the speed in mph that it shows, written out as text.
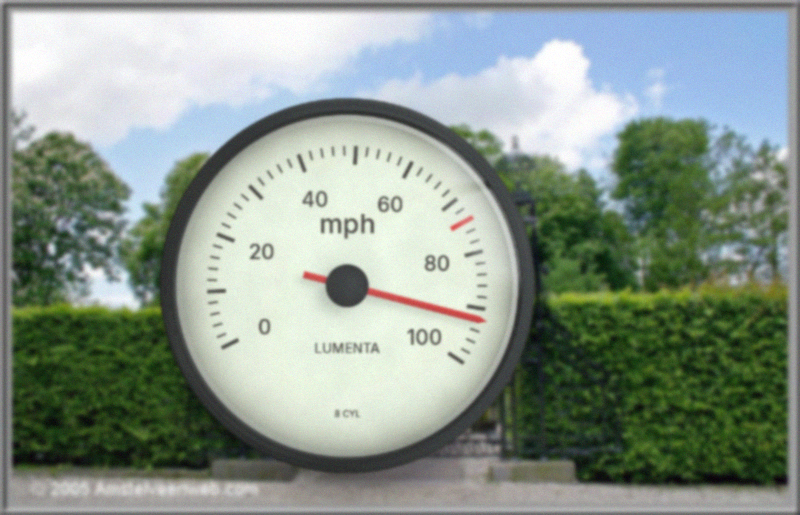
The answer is 92 mph
